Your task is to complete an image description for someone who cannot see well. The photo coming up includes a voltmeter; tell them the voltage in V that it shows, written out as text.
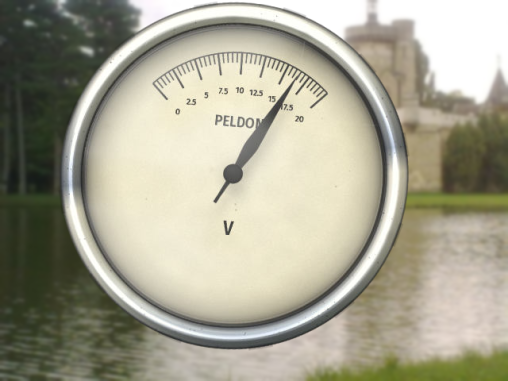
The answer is 16.5 V
